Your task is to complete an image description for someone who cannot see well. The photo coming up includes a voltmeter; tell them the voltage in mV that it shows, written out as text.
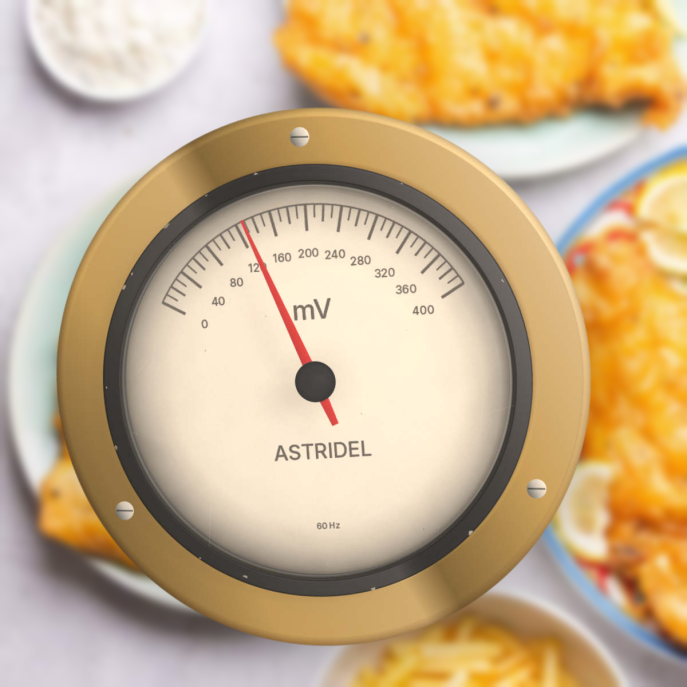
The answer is 130 mV
